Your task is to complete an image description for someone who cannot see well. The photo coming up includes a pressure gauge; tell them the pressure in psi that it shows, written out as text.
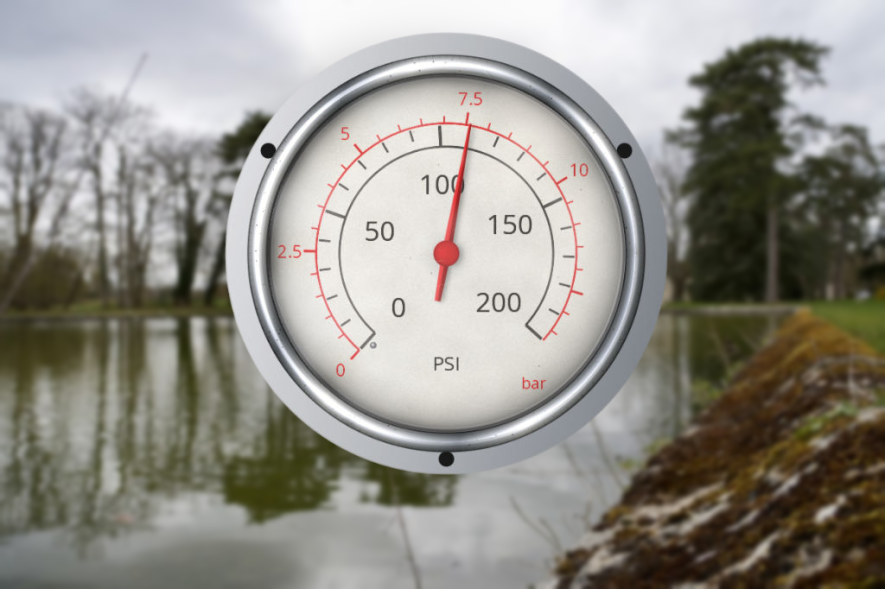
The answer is 110 psi
